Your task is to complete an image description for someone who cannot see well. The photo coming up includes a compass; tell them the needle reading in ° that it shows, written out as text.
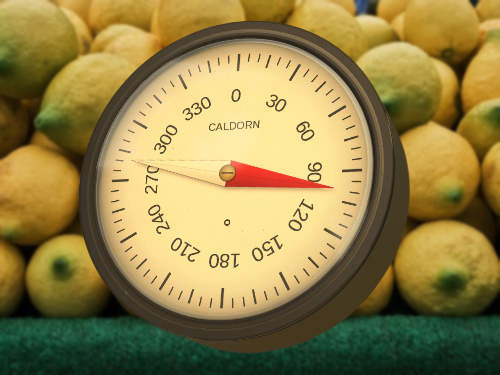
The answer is 100 °
